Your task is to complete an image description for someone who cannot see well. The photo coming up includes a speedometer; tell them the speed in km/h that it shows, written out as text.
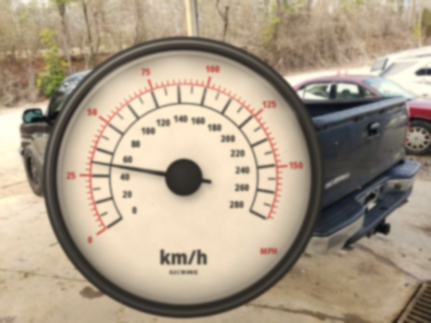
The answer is 50 km/h
